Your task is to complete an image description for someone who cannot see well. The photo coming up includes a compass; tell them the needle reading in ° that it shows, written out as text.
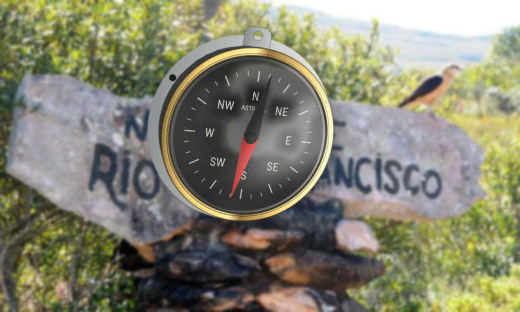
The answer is 190 °
